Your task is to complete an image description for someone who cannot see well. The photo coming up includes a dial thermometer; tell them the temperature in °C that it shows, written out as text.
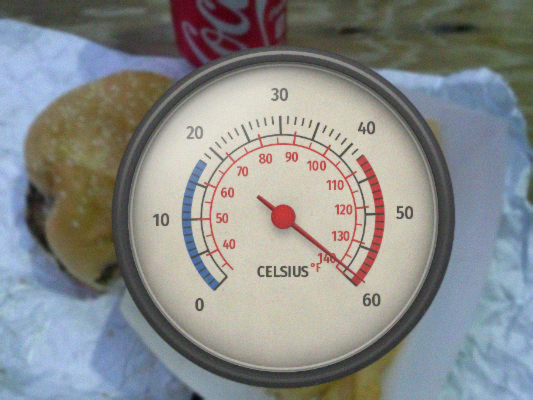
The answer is 59 °C
